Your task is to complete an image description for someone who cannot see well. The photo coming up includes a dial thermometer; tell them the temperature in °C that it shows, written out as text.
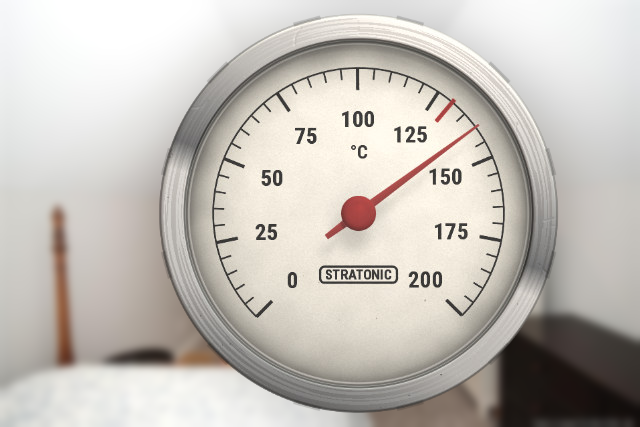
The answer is 140 °C
